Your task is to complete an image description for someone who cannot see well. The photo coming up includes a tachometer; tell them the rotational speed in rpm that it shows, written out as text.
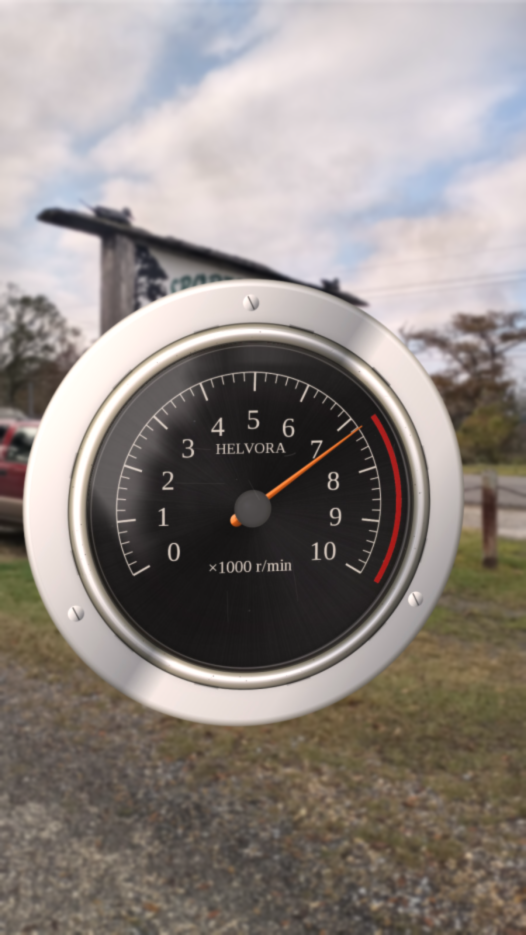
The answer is 7200 rpm
